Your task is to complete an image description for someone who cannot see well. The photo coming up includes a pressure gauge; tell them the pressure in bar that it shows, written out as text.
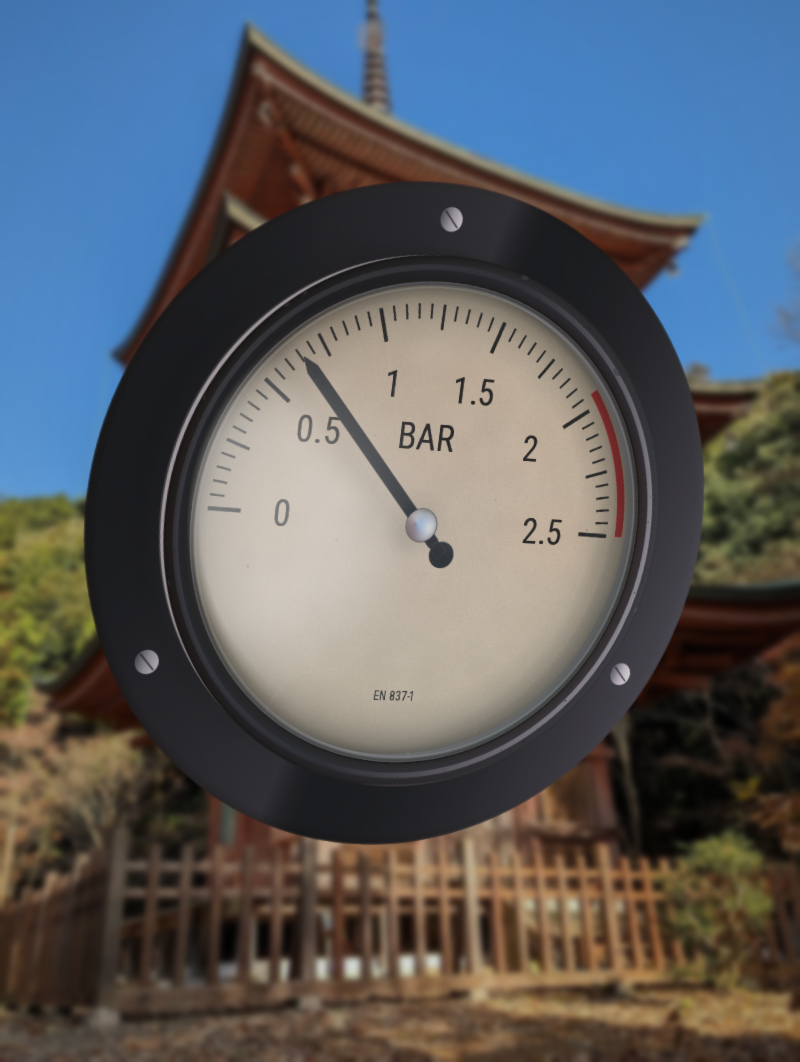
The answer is 0.65 bar
